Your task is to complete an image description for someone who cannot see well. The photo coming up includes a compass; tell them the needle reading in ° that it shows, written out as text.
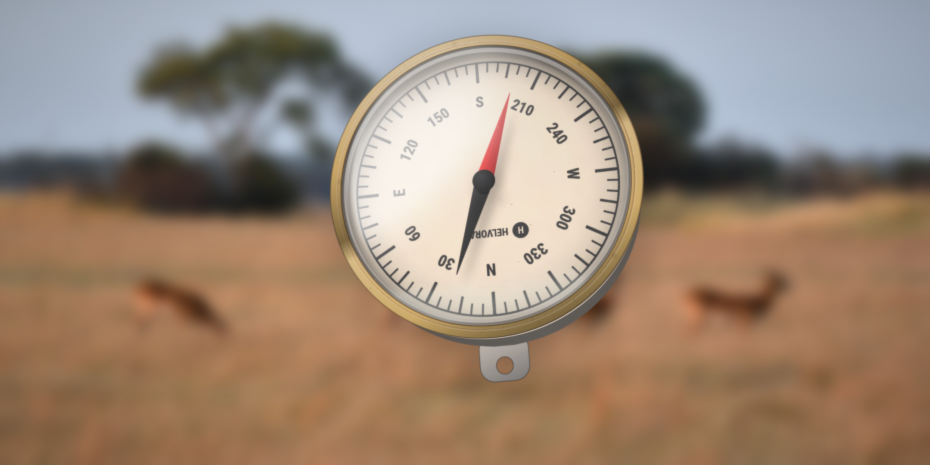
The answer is 200 °
